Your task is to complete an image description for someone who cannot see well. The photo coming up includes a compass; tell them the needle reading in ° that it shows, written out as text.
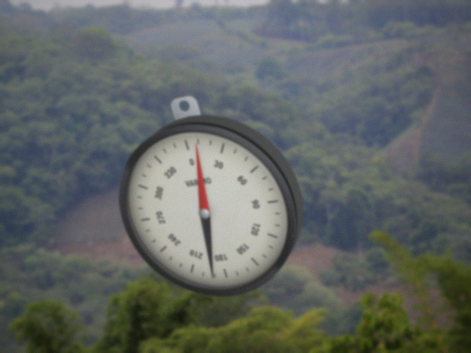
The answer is 10 °
